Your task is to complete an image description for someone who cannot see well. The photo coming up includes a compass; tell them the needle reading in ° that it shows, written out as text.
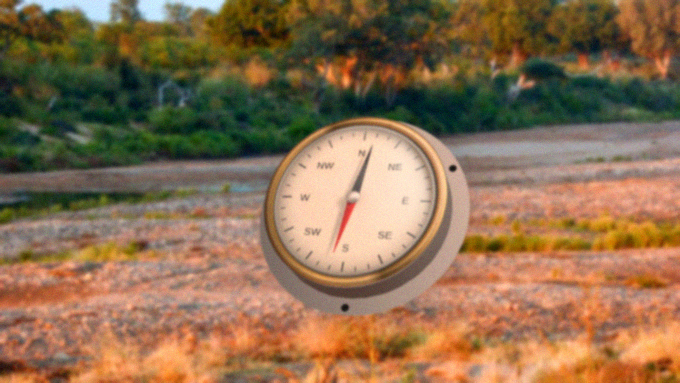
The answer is 190 °
